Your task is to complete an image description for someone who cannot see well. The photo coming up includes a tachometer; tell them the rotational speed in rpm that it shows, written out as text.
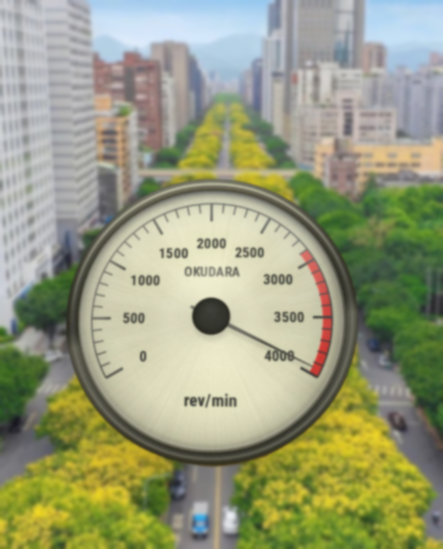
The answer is 3950 rpm
